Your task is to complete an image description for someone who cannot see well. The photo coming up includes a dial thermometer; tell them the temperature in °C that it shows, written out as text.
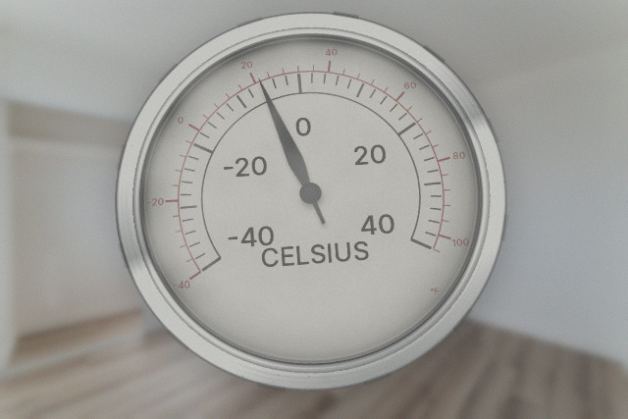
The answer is -6 °C
